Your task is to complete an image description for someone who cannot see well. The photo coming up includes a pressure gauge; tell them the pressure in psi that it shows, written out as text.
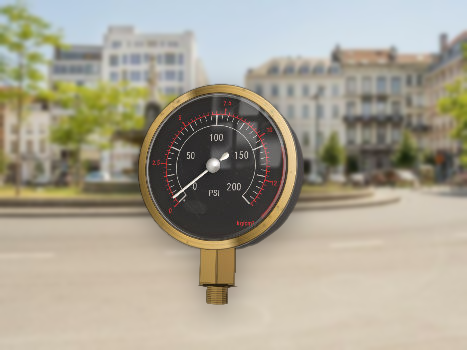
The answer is 5 psi
